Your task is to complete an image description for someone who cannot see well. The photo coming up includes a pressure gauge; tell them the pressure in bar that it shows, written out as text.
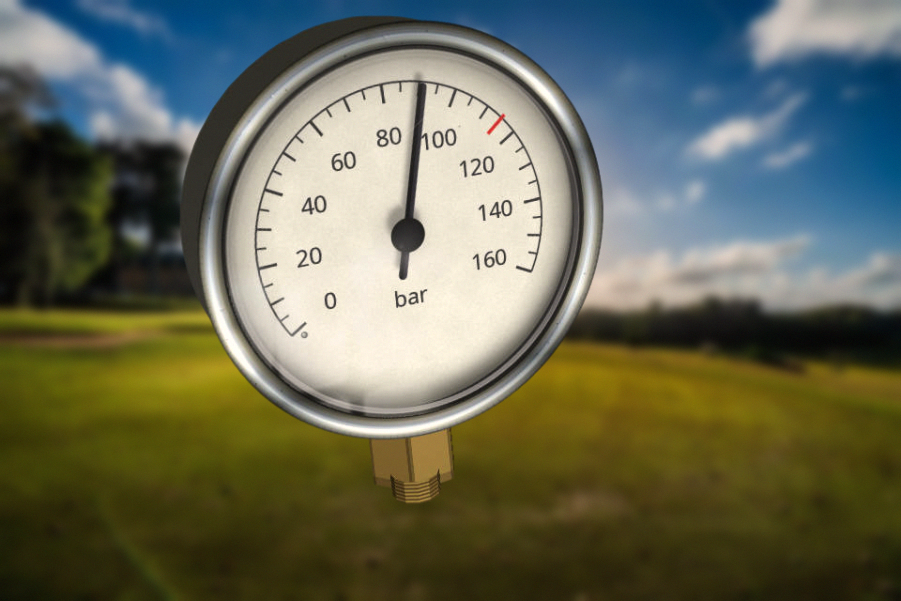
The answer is 90 bar
